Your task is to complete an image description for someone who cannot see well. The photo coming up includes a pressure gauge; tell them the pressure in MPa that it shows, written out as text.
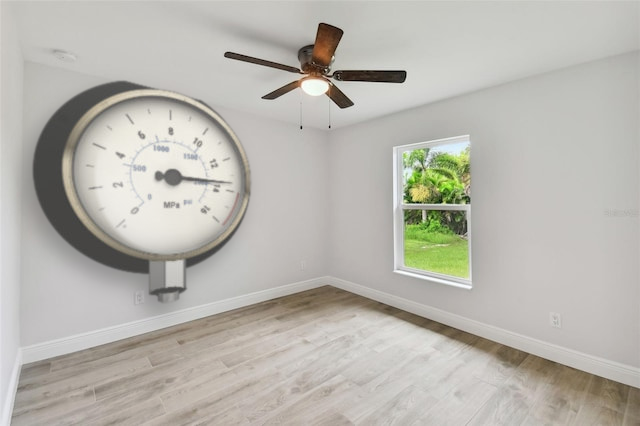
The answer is 13.5 MPa
